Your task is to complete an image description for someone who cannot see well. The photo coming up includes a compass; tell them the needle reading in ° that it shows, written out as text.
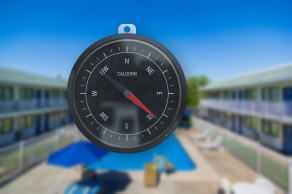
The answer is 130 °
